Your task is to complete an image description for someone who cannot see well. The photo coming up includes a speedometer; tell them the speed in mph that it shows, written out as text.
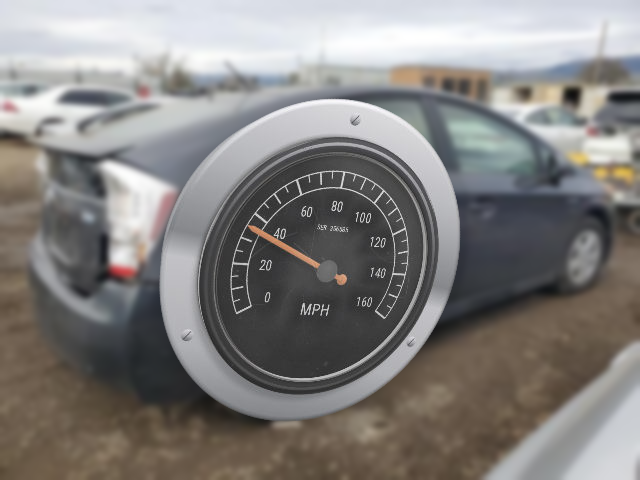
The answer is 35 mph
